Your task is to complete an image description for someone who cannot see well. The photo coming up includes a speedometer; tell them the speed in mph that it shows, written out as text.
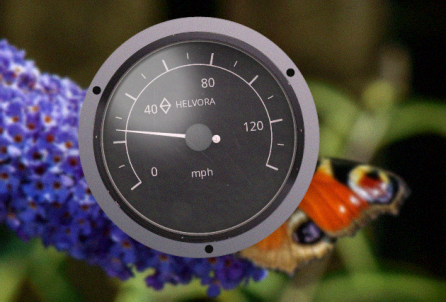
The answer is 25 mph
